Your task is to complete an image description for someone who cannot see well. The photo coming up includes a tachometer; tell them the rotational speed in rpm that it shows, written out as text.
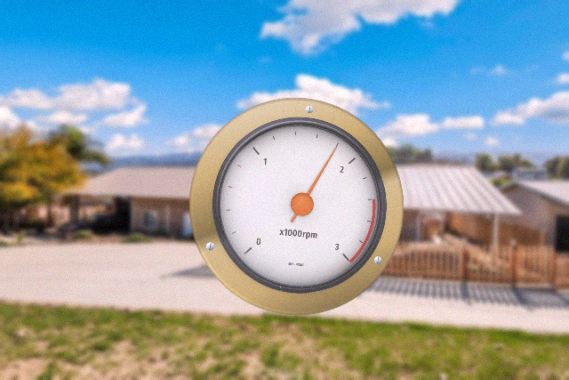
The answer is 1800 rpm
